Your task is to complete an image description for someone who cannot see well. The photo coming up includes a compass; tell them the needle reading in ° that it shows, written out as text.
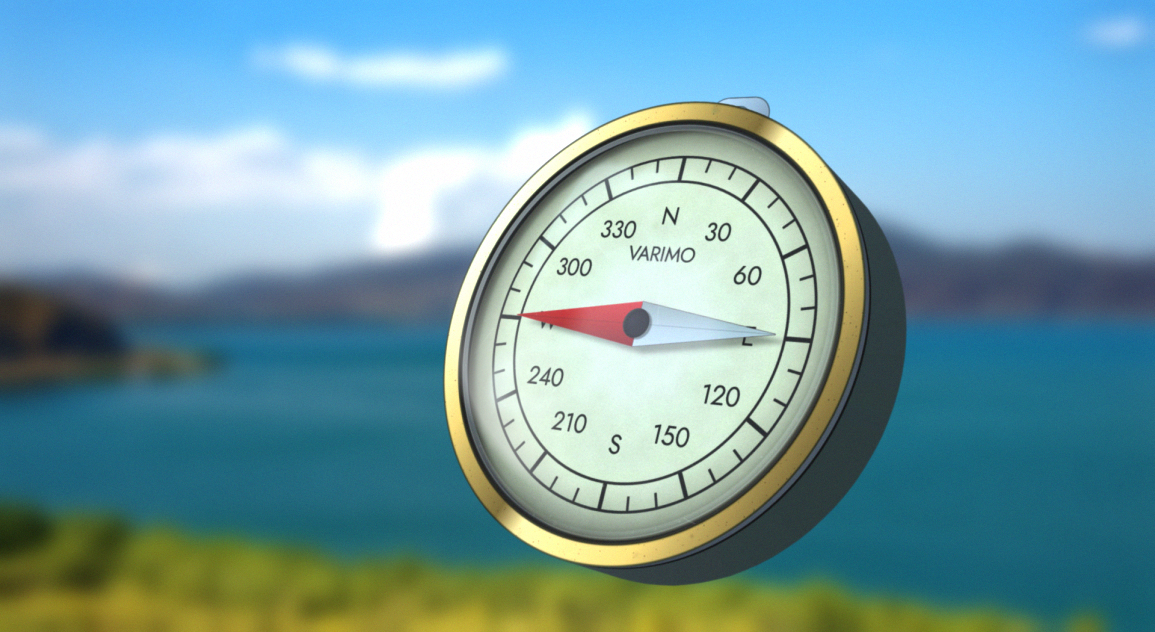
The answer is 270 °
